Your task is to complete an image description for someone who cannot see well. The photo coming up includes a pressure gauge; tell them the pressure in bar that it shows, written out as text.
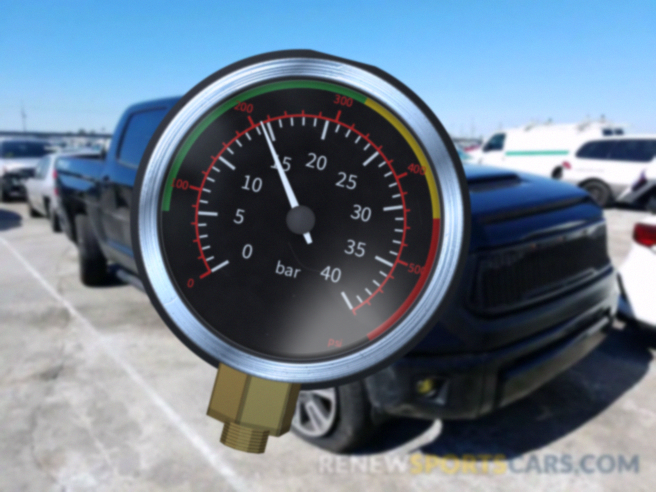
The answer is 14.5 bar
